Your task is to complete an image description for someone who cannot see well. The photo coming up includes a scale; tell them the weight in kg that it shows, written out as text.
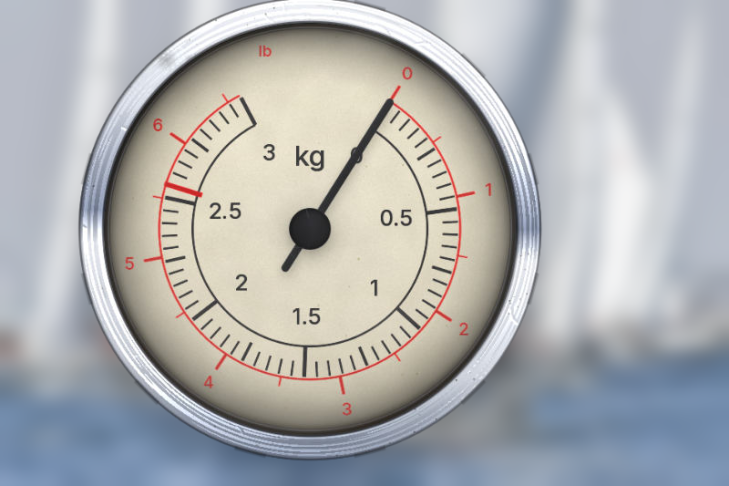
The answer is 0 kg
